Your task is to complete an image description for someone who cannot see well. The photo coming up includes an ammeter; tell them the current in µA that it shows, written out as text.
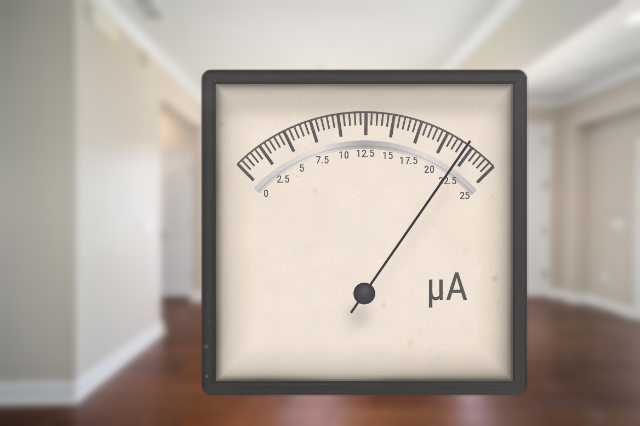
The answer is 22 µA
